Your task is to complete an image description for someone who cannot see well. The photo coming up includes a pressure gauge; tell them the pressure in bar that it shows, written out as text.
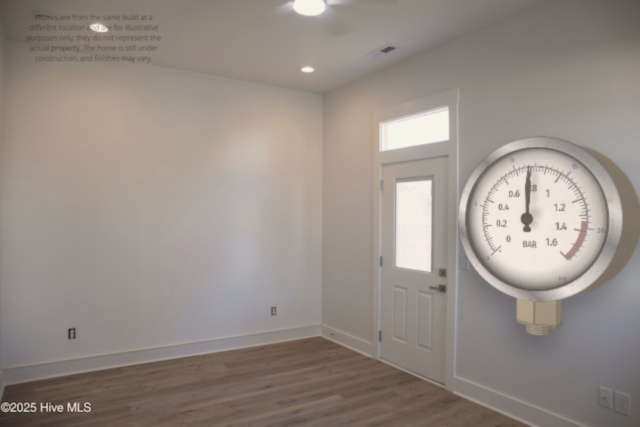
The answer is 0.8 bar
